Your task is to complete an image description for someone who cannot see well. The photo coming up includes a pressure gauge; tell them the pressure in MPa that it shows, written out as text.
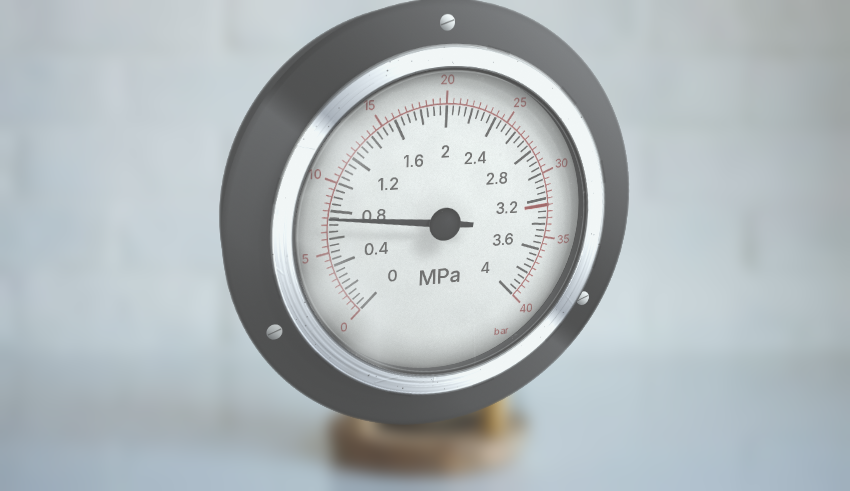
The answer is 0.75 MPa
